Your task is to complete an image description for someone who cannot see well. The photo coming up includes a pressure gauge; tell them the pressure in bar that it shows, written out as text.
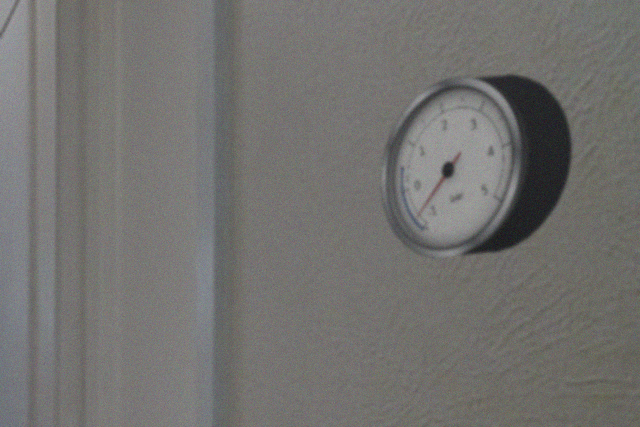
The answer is -0.75 bar
